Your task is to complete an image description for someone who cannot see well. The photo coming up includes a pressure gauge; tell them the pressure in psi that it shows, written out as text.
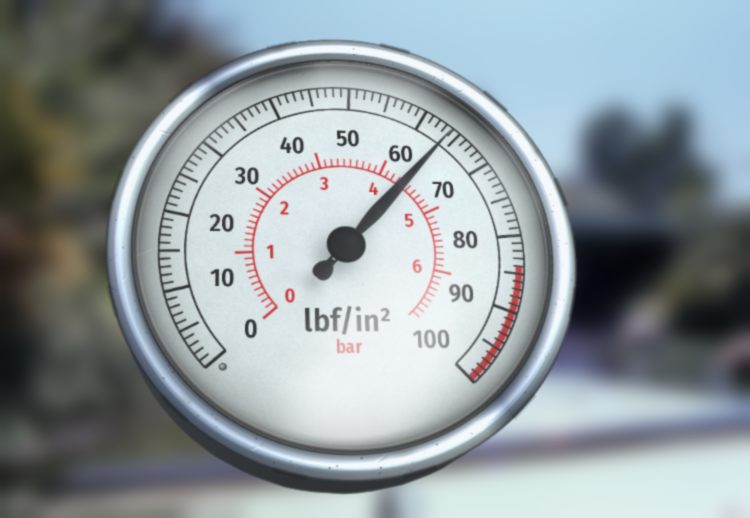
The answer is 64 psi
